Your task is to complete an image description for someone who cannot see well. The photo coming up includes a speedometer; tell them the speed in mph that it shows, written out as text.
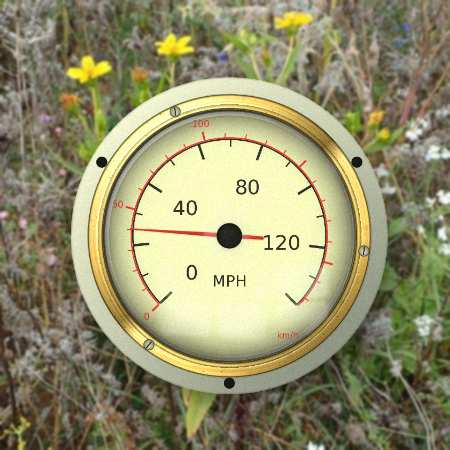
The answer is 25 mph
